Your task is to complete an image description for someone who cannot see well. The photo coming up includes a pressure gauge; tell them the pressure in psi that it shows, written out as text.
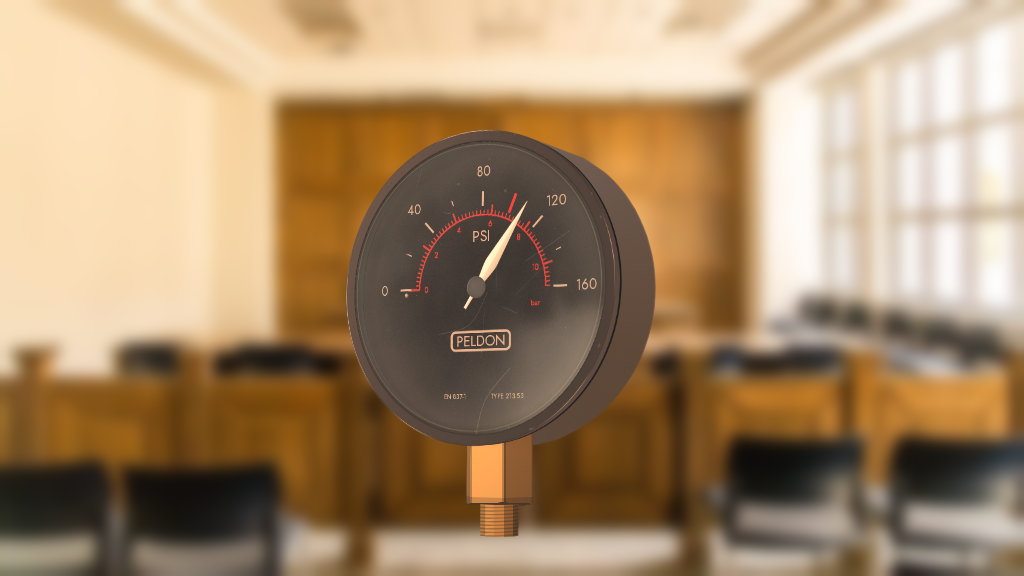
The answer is 110 psi
